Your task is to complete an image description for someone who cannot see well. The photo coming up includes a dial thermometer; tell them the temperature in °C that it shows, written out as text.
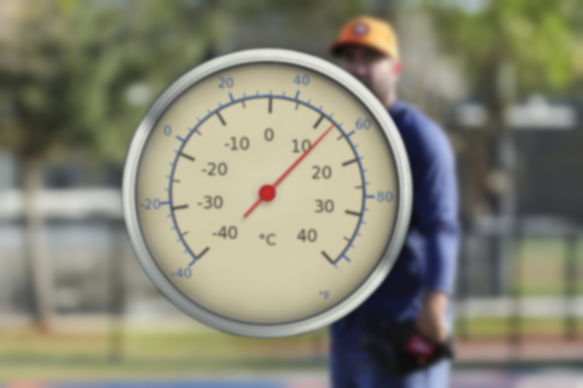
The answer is 12.5 °C
